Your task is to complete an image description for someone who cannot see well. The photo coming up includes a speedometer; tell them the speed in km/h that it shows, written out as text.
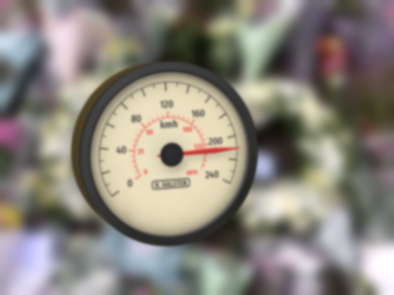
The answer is 210 km/h
